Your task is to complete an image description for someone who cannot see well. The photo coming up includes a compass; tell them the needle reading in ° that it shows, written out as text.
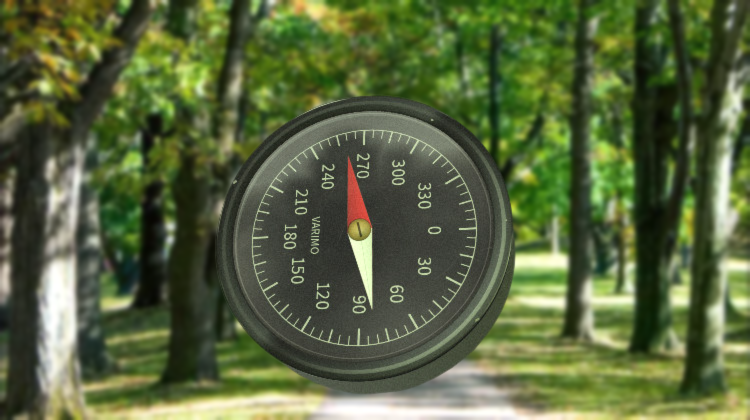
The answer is 260 °
